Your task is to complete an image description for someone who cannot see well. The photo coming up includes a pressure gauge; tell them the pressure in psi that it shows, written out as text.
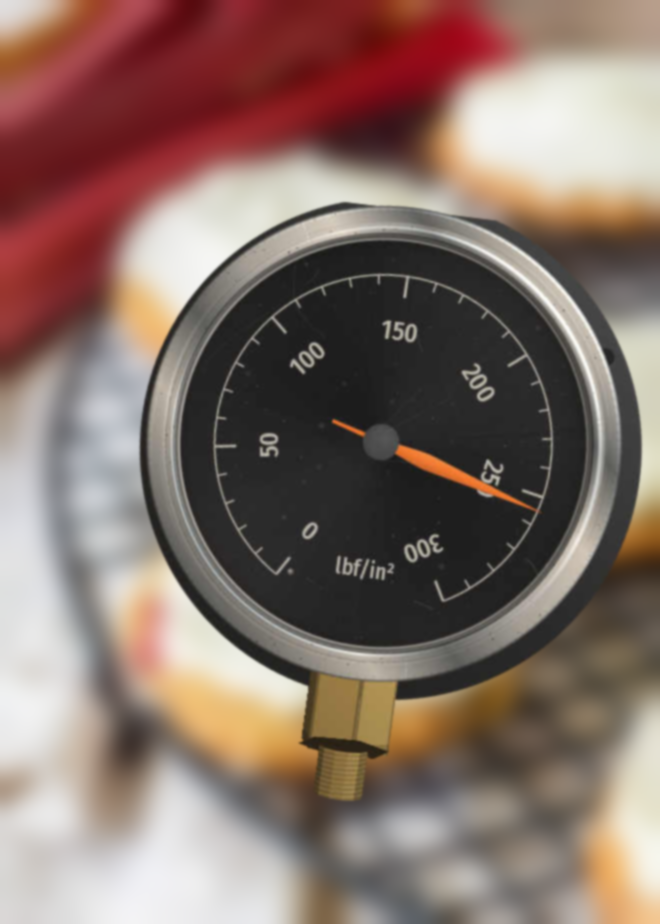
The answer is 255 psi
